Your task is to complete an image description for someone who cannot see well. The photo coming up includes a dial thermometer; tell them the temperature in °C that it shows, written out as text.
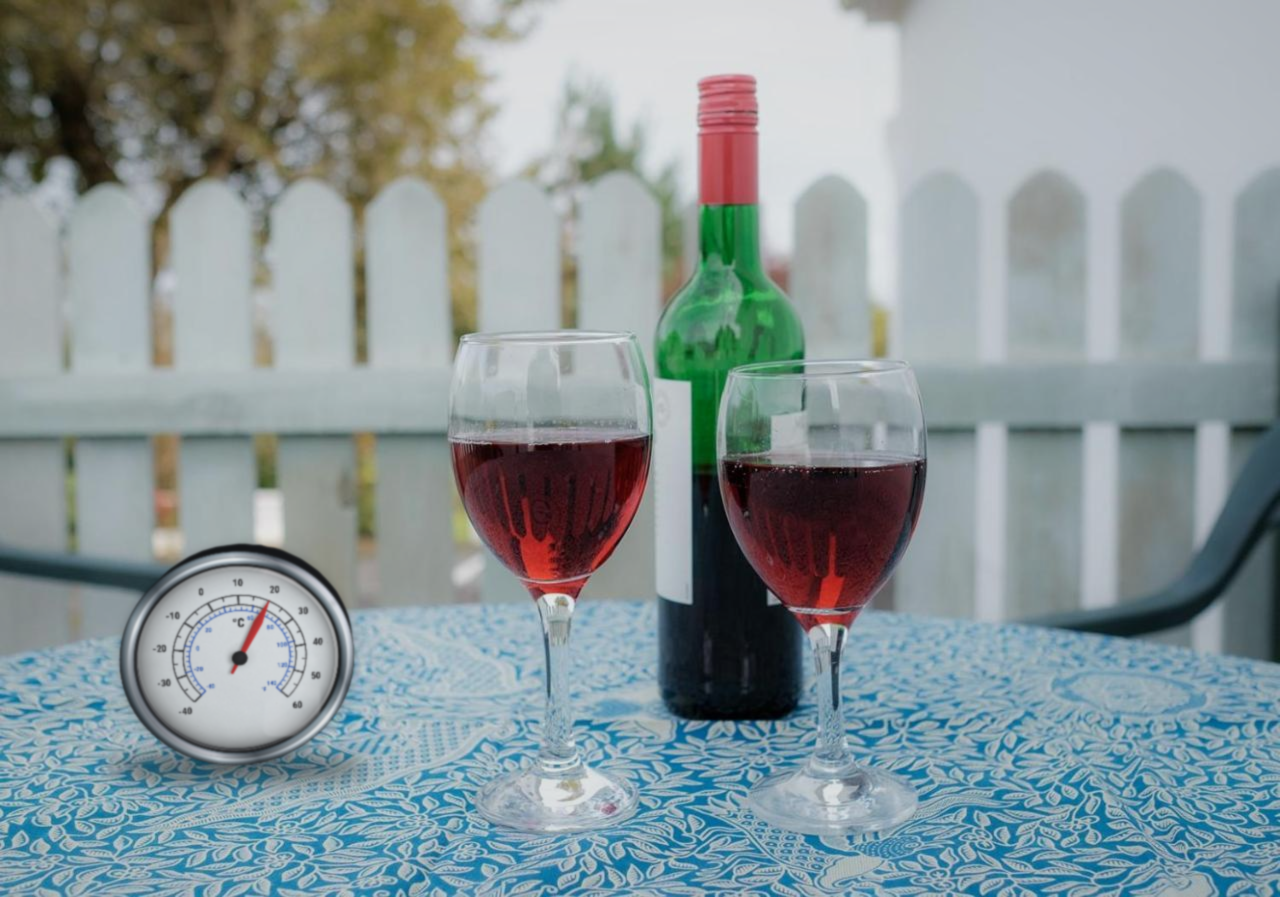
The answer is 20 °C
